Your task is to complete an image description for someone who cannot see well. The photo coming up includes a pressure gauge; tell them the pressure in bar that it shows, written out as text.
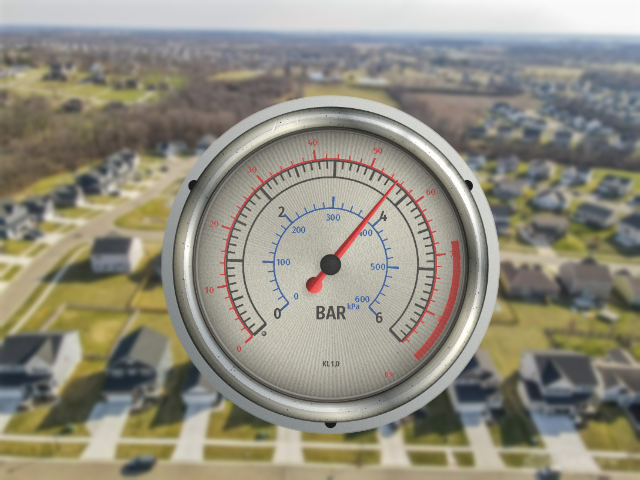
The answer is 3.8 bar
